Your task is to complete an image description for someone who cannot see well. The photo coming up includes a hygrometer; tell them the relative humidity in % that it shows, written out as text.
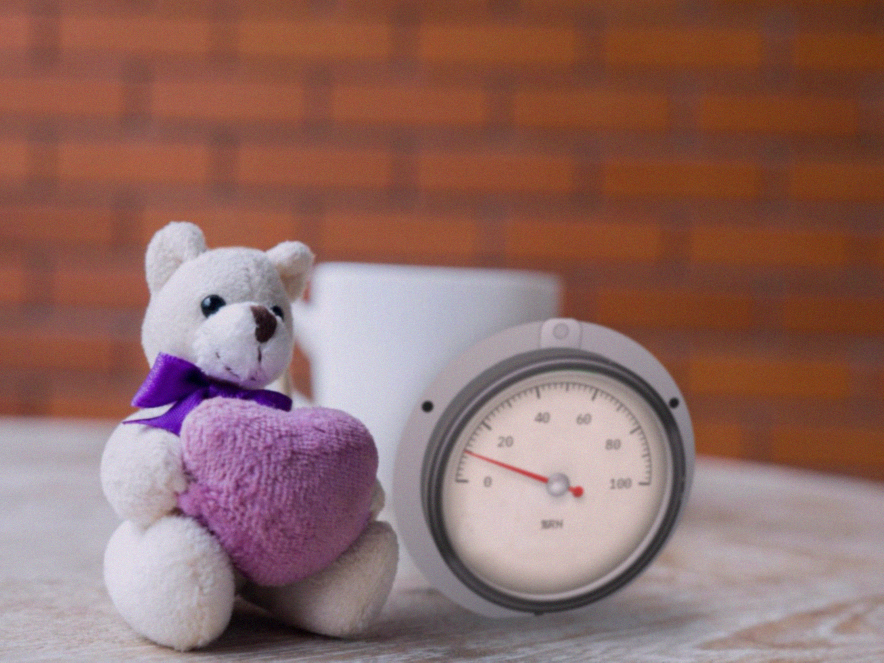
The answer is 10 %
